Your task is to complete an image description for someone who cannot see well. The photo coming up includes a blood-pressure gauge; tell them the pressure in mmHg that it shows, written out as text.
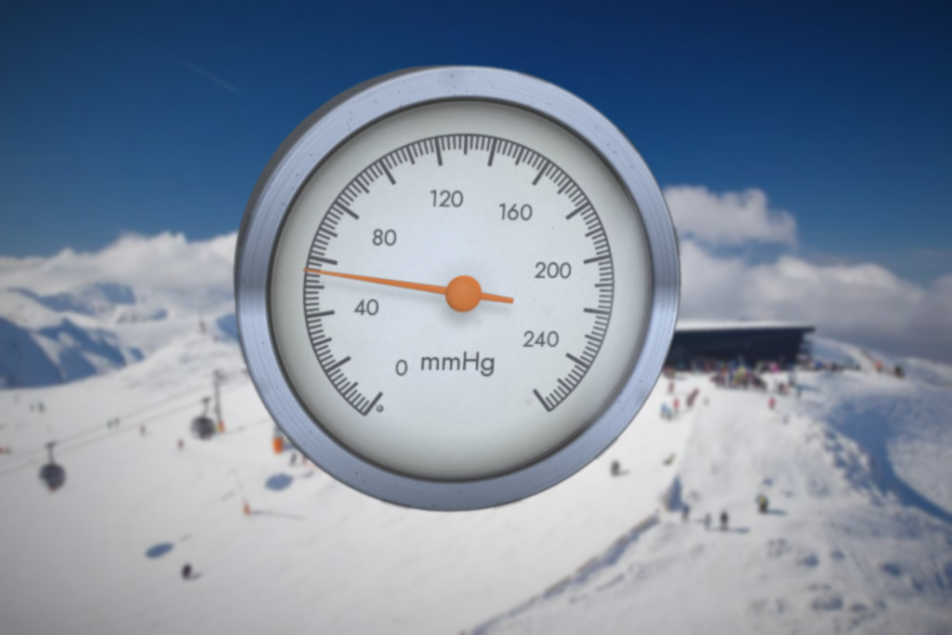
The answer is 56 mmHg
